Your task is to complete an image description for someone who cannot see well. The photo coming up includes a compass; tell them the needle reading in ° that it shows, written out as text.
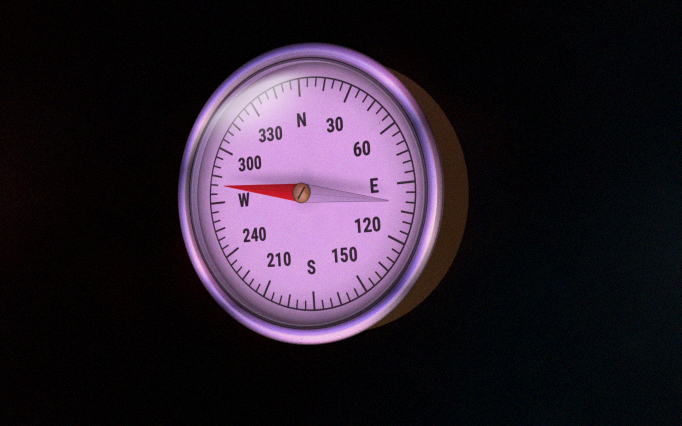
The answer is 280 °
